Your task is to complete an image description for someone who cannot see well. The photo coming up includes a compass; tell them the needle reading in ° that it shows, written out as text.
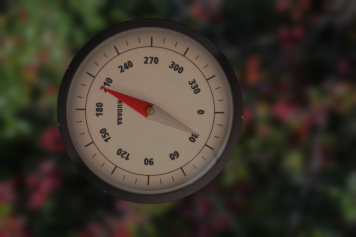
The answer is 205 °
